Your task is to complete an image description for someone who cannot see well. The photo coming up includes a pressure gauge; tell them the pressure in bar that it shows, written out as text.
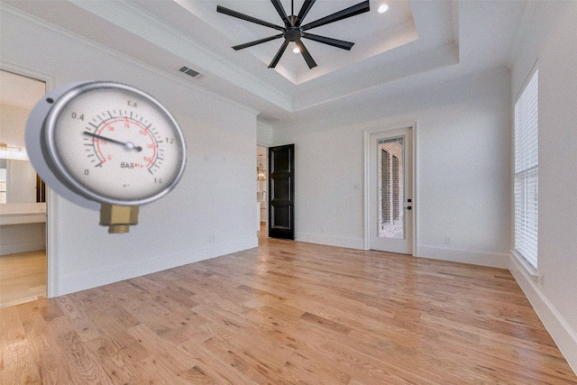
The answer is 0.3 bar
